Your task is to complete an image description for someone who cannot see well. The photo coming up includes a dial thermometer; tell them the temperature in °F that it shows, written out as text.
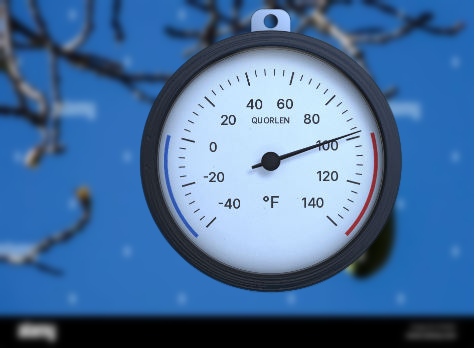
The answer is 98 °F
